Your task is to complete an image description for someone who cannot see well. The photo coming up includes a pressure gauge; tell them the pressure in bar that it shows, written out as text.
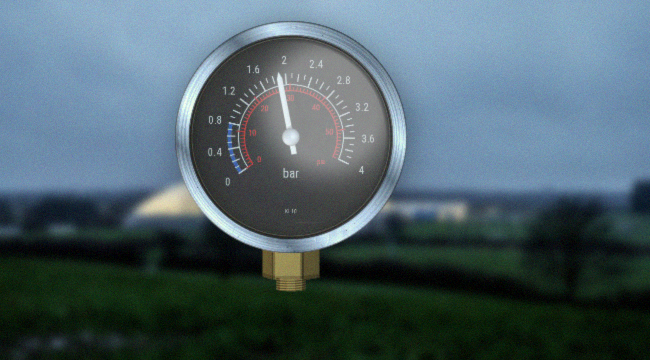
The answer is 1.9 bar
